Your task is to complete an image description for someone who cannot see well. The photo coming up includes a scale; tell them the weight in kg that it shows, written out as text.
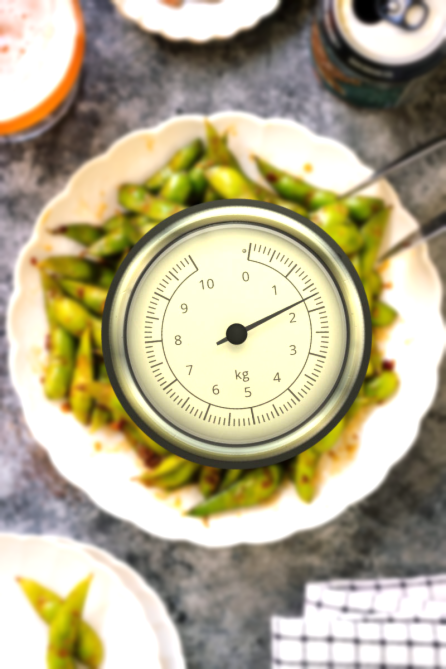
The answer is 1.7 kg
